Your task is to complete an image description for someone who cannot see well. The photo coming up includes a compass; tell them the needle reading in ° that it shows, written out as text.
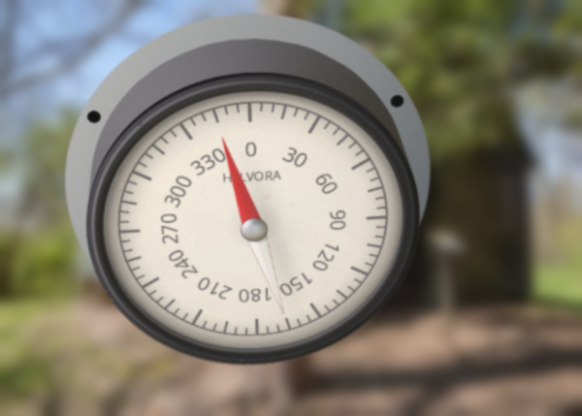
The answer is 345 °
